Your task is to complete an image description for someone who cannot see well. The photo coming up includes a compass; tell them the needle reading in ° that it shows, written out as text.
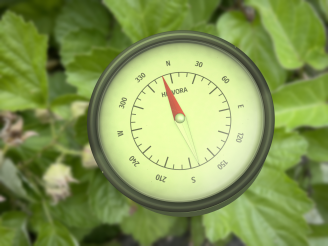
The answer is 350 °
